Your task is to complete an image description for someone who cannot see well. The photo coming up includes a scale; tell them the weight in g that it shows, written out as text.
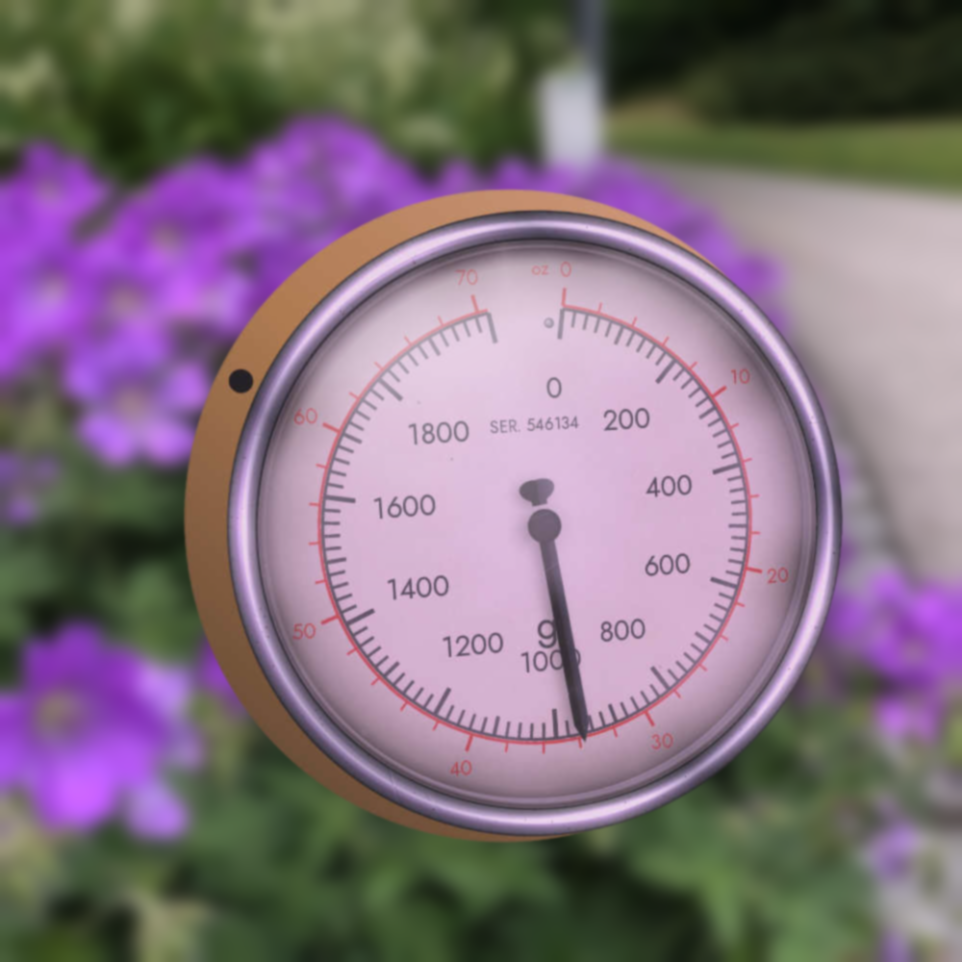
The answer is 960 g
